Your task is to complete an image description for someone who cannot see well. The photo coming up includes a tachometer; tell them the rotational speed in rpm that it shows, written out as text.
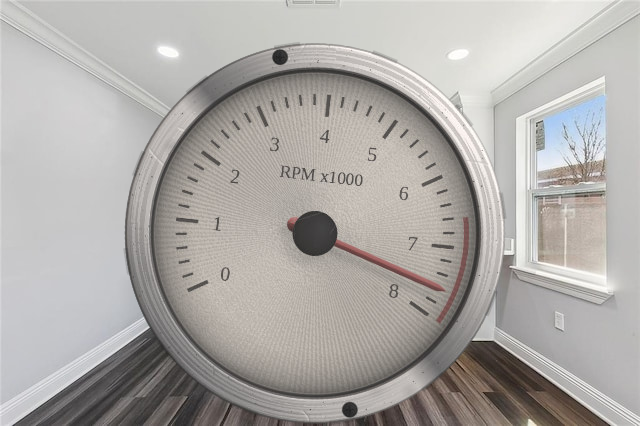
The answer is 7600 rpm
